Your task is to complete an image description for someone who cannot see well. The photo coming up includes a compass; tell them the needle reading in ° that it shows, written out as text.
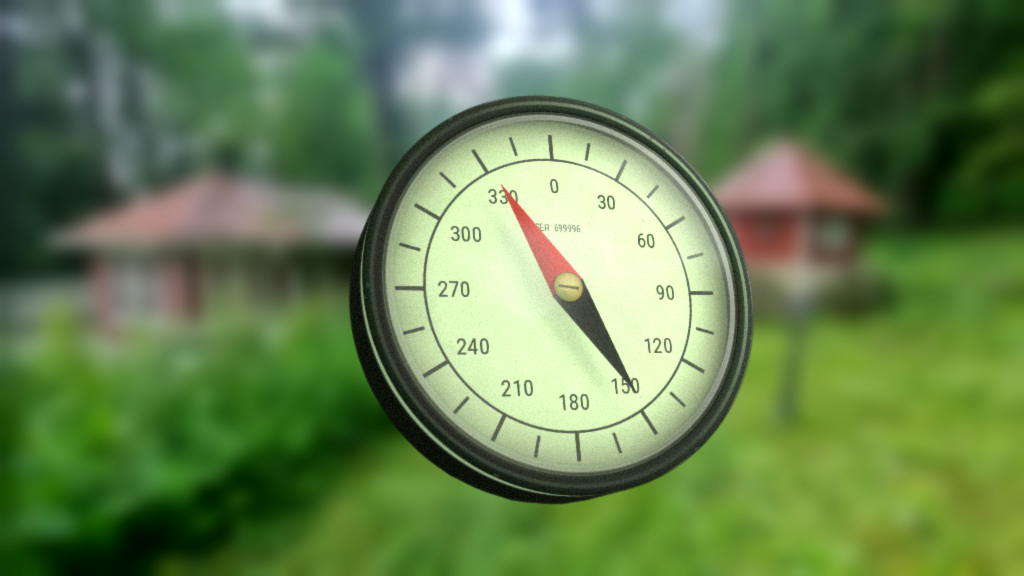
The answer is 330 °
